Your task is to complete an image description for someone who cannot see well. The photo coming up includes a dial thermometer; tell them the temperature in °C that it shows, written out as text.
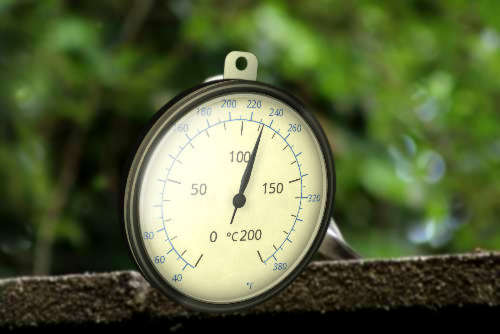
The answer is 110 °C
